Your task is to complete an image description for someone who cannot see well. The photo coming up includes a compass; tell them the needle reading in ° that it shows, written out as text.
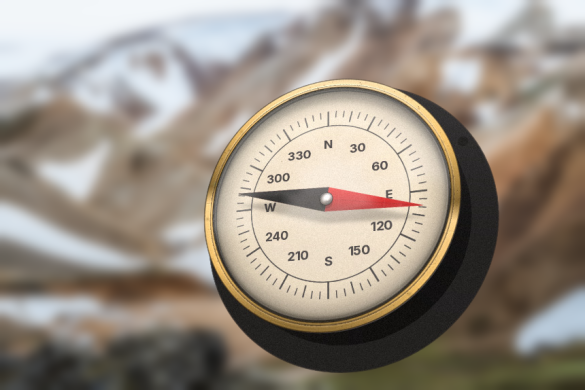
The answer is 100 °
